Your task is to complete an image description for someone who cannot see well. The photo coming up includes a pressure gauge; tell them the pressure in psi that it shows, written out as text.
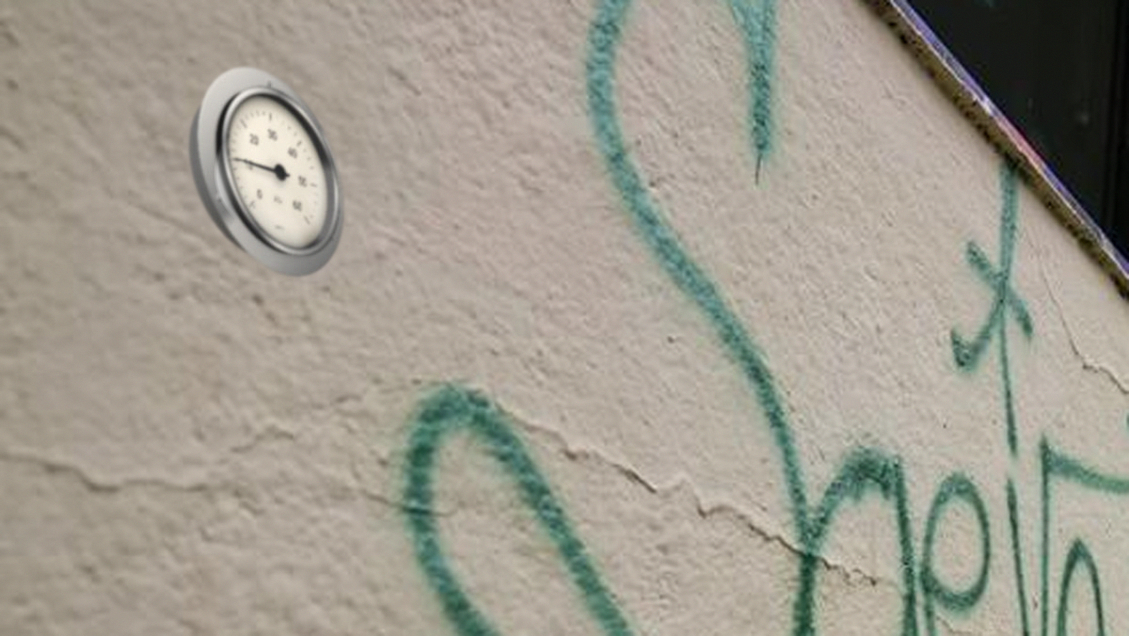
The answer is 10 psi
